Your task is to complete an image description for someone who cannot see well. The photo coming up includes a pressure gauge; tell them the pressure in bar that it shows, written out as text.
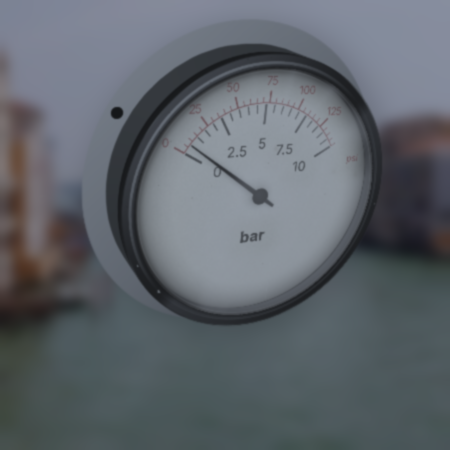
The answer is 0.5 bar
